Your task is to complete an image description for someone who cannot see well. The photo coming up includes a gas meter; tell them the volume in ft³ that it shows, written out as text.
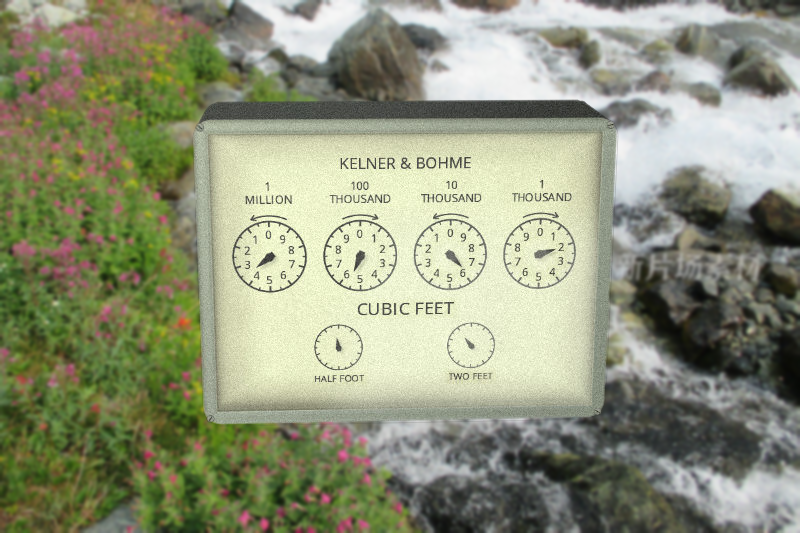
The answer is 356200 ft³
